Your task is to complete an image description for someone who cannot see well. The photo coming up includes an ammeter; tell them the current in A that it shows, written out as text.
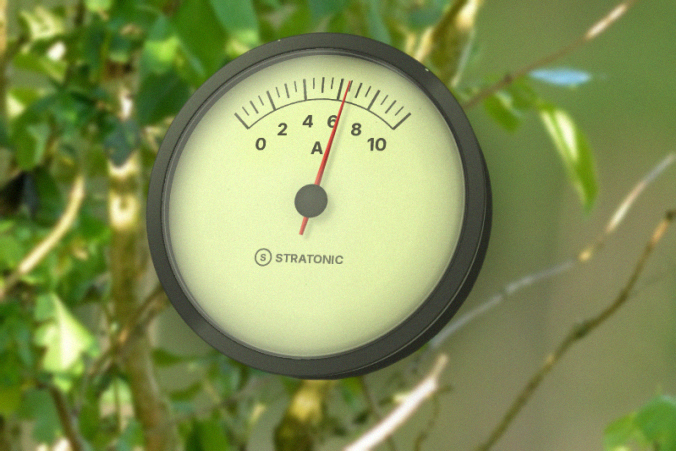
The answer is 6.5 A
